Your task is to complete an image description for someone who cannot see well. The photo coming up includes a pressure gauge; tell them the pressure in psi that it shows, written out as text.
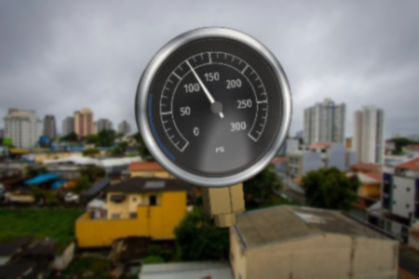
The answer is 120 psi
